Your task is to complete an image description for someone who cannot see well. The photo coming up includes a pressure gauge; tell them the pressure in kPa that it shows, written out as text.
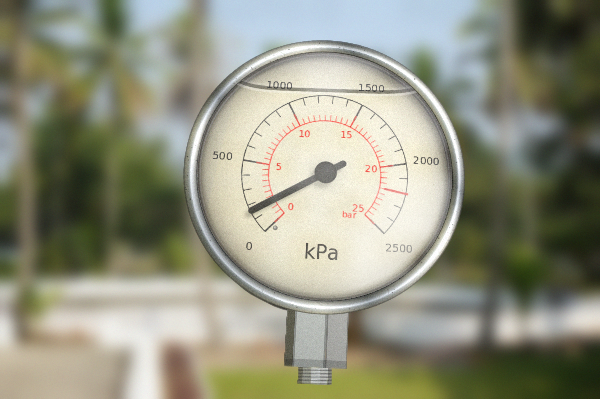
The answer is 150 kPa
